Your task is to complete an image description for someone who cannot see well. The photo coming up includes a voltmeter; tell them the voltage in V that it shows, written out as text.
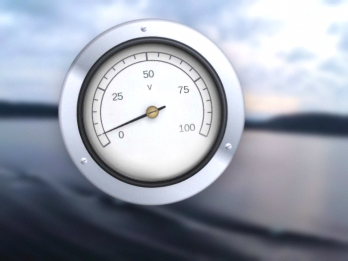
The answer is 5 V
